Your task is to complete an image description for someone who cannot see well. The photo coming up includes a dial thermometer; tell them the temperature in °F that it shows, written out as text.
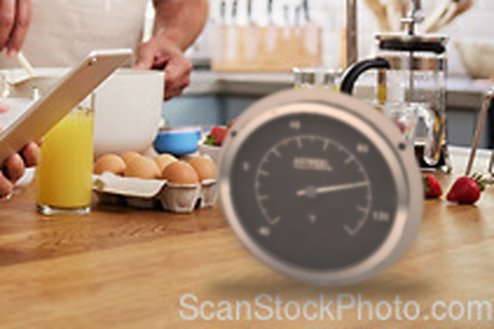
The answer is 100 °F
